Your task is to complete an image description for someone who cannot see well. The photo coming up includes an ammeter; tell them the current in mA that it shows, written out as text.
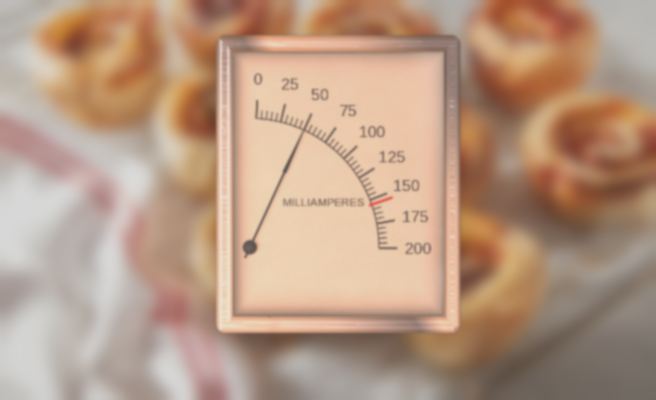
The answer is 50 mA
